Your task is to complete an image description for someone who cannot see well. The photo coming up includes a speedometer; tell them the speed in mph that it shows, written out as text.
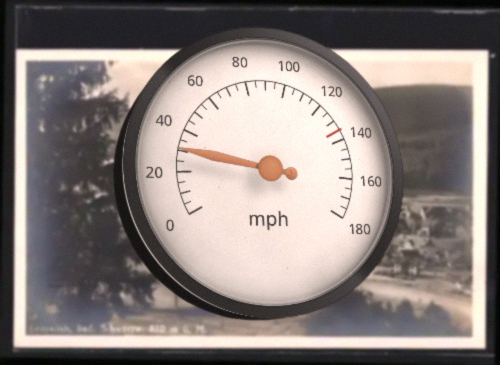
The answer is 30 mph
